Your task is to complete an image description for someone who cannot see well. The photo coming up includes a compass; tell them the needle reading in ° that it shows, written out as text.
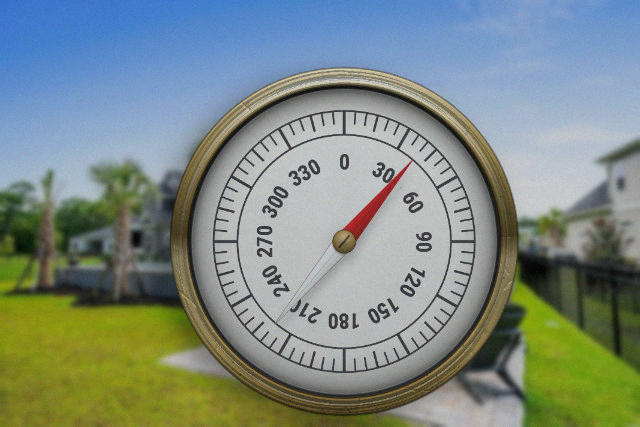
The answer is 40 °
